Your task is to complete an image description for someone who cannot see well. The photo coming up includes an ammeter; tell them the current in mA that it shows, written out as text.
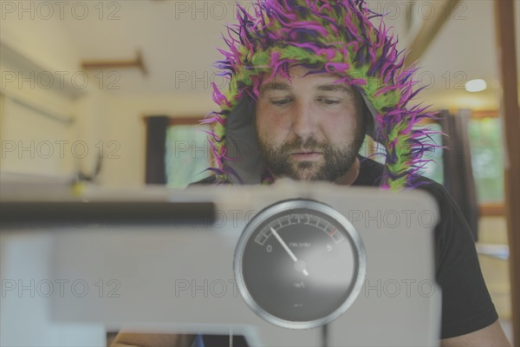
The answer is 1 mA
